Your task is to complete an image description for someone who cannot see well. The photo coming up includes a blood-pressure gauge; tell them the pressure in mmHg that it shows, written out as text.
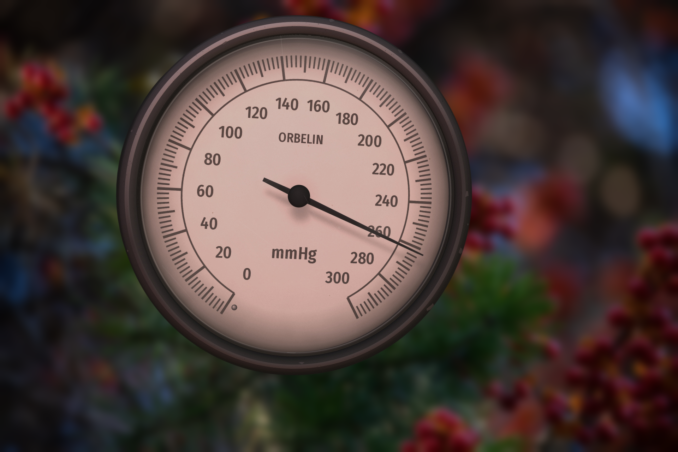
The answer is 262 mmHg
